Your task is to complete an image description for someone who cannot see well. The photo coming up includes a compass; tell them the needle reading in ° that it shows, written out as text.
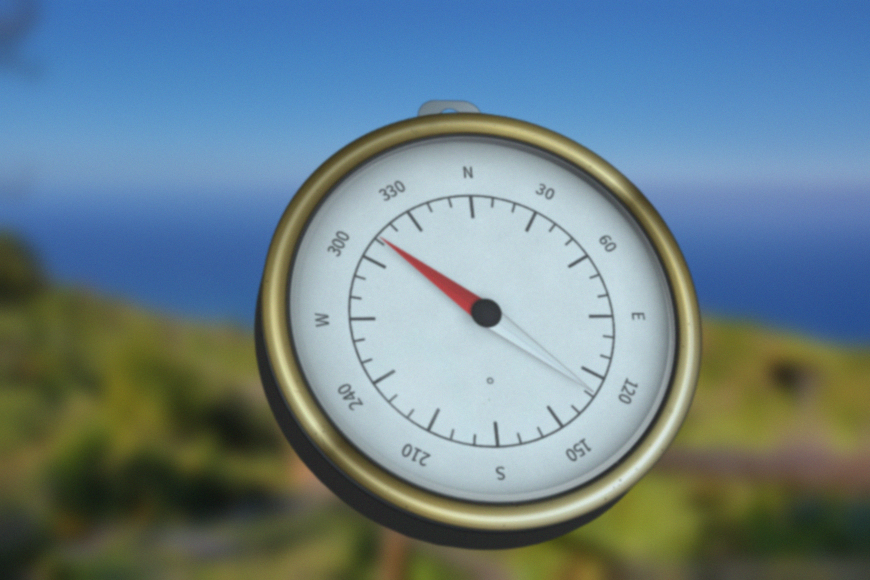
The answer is 310 °
